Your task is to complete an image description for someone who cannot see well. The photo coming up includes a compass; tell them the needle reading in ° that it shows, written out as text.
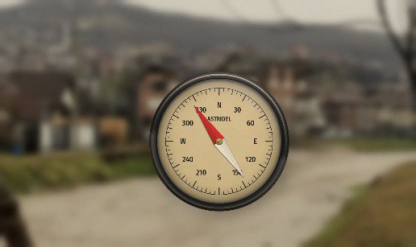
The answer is 325 °
